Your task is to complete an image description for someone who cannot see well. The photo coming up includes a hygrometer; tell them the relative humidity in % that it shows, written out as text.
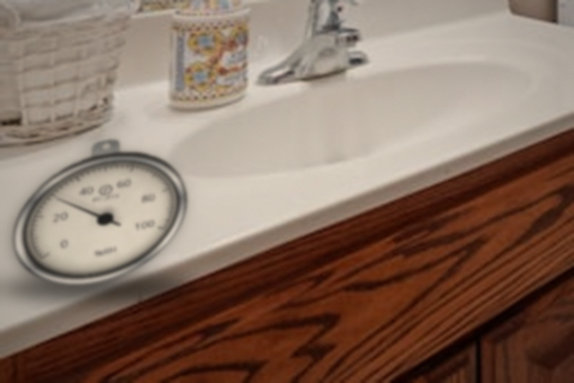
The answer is 30 %
